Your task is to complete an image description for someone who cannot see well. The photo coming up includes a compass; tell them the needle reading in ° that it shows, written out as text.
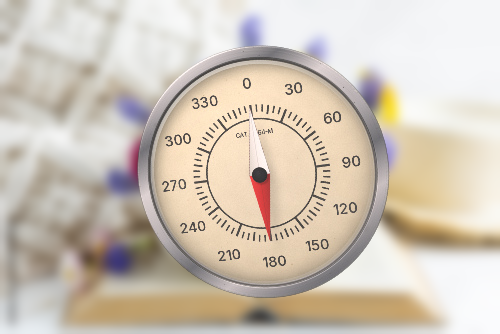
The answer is 180 °
